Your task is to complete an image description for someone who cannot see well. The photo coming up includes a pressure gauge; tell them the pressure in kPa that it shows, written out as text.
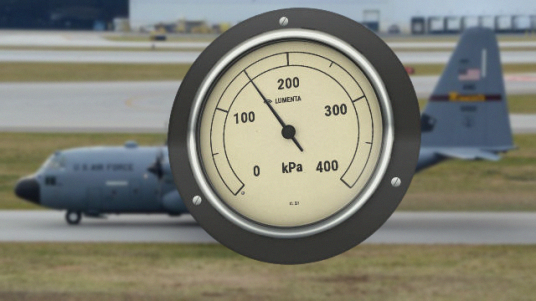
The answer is 150 kPa
